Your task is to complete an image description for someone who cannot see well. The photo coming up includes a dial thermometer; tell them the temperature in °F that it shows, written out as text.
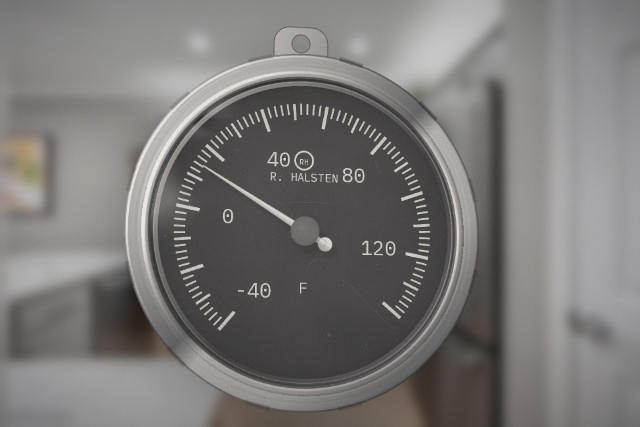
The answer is 14 °F
